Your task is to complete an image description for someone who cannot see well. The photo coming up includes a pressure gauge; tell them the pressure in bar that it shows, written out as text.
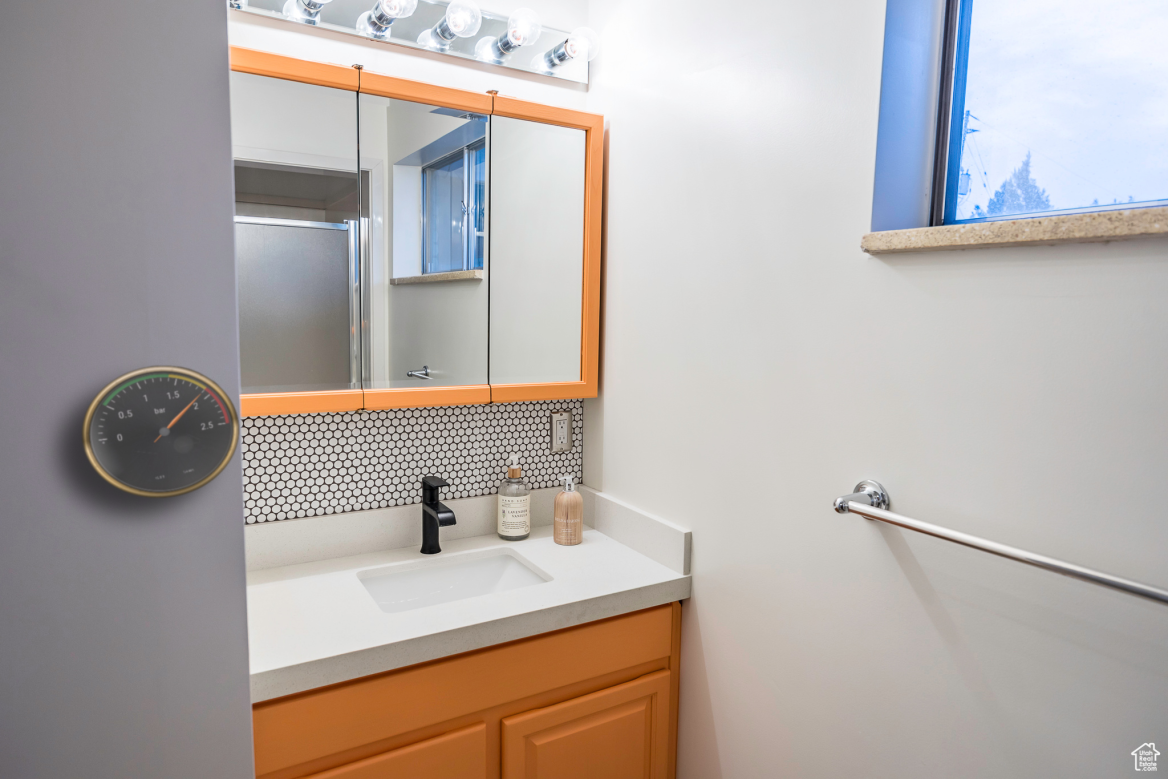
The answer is 1.9 bar
